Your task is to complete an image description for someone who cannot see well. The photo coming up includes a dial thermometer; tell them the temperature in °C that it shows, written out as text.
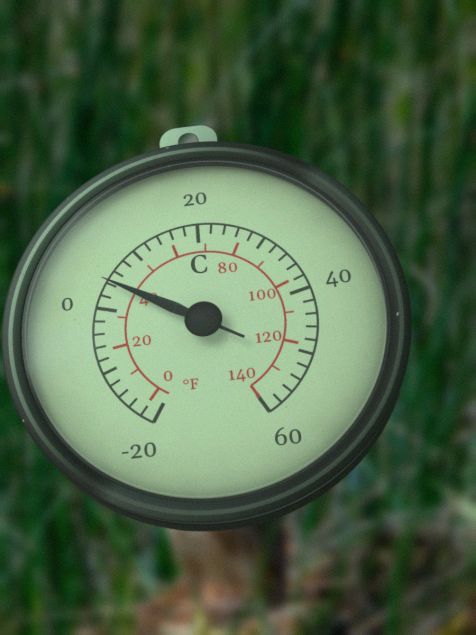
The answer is 4 °C
